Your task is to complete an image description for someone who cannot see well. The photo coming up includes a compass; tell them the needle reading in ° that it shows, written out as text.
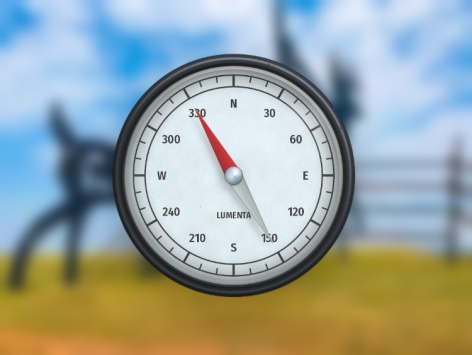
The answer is 330 °
